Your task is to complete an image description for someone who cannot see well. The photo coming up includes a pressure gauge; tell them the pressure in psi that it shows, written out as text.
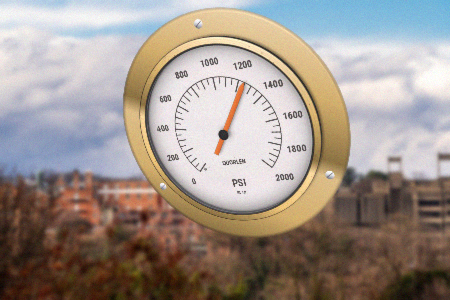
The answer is 1250 psi
